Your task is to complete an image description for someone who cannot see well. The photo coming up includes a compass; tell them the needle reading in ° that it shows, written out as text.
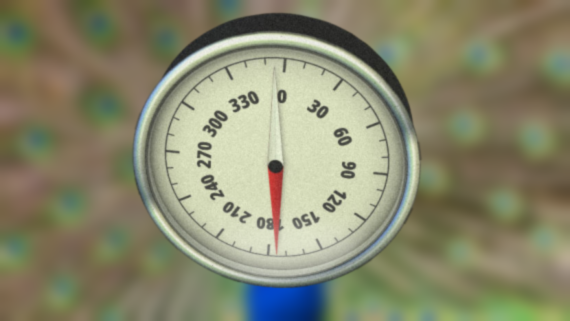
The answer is 175 °
